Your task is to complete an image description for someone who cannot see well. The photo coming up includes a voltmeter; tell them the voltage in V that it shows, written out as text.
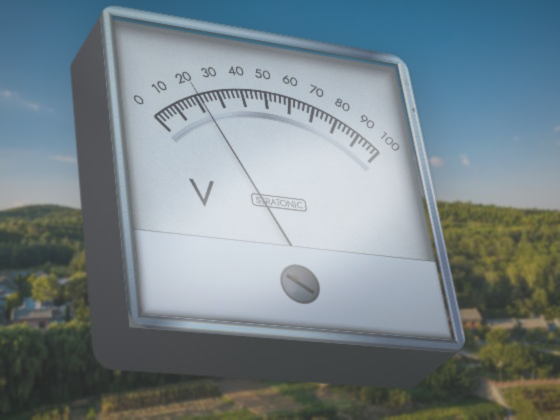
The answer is 20 V
